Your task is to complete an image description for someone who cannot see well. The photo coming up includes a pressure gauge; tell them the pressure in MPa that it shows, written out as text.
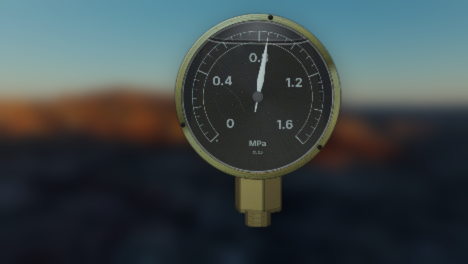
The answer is 0.85 MPa
